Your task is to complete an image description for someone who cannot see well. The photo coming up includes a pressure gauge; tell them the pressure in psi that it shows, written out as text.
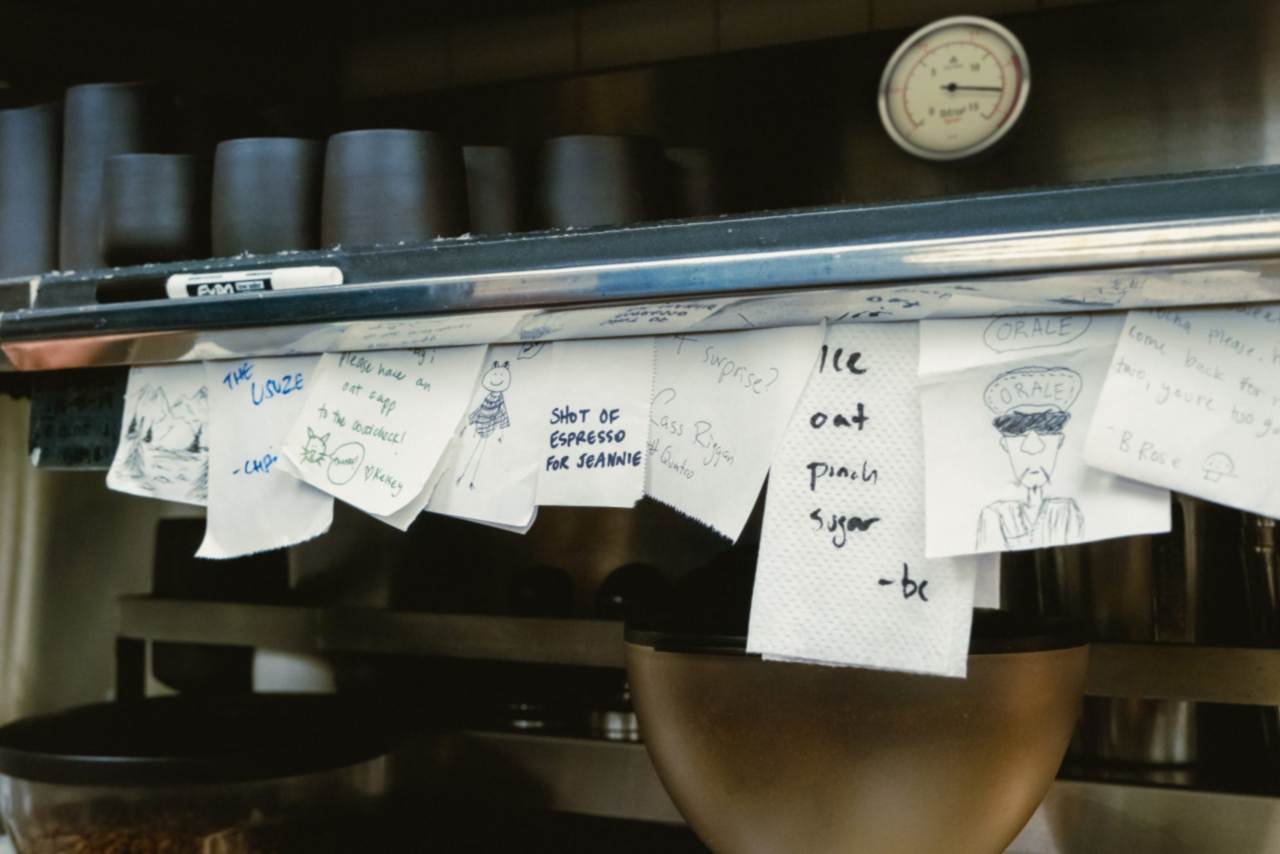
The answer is 13 psi
